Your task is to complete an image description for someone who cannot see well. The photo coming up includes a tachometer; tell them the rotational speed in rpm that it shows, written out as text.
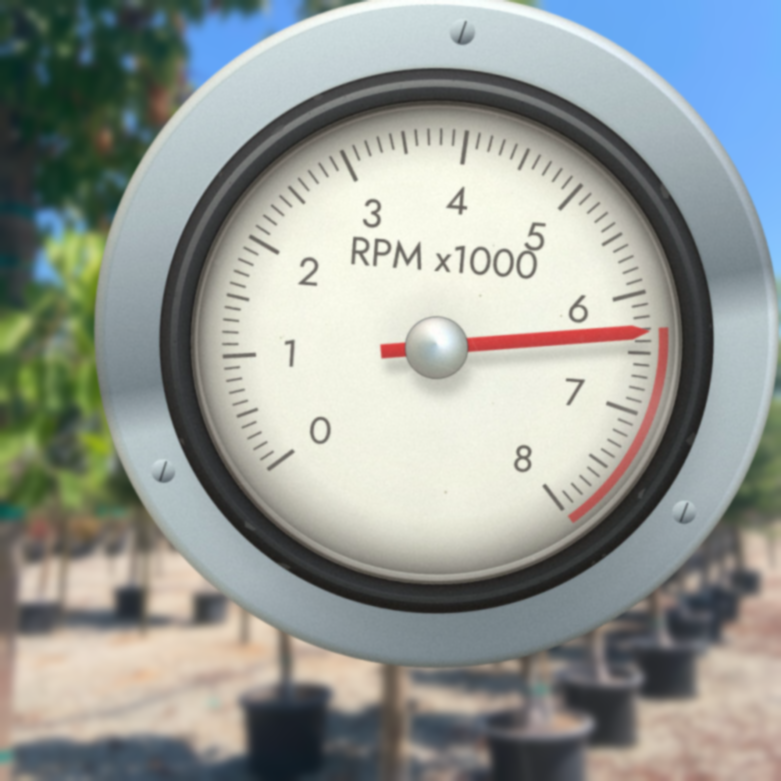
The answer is 6300 rpm
